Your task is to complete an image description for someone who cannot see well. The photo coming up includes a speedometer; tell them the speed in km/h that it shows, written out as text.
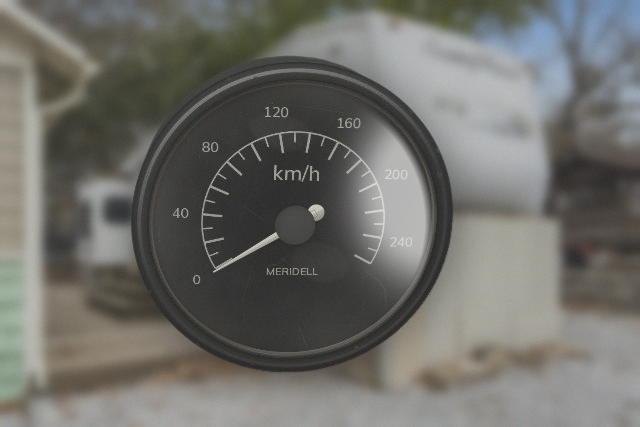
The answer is 0 km/h
